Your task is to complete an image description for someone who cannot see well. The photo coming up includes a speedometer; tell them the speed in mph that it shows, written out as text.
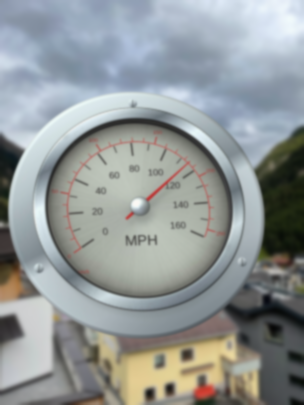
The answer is 115 mph
